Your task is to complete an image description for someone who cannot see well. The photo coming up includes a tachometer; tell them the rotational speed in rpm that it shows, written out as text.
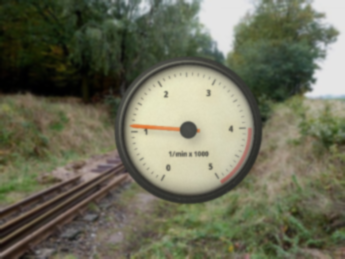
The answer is 1100 rpm
